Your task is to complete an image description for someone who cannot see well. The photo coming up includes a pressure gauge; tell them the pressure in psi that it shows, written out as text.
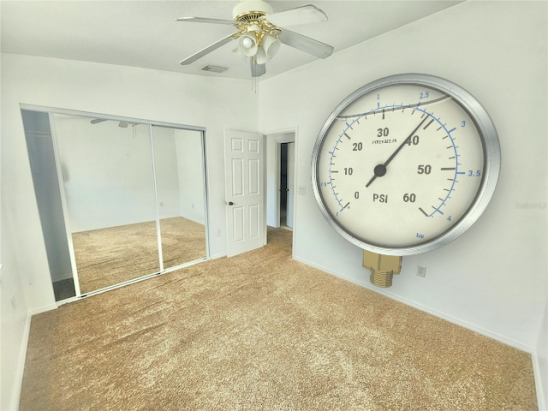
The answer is 39 psi
